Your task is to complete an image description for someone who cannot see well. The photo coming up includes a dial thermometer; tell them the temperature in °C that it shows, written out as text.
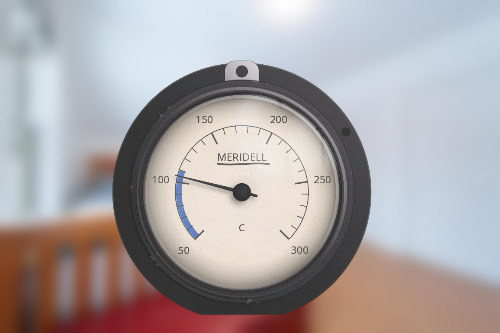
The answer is 105 °C
